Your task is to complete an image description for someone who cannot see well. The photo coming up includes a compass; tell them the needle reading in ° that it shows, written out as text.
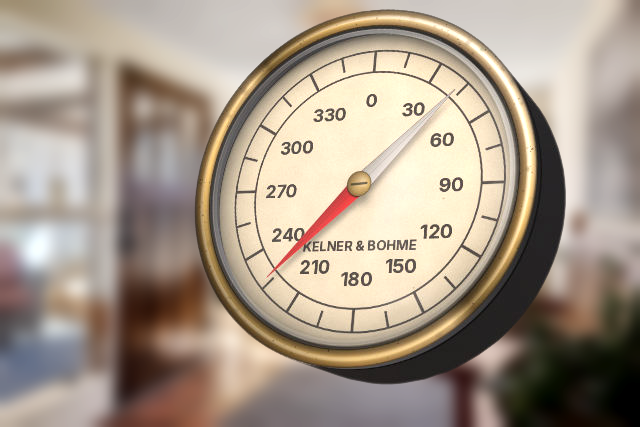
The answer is 225 °
